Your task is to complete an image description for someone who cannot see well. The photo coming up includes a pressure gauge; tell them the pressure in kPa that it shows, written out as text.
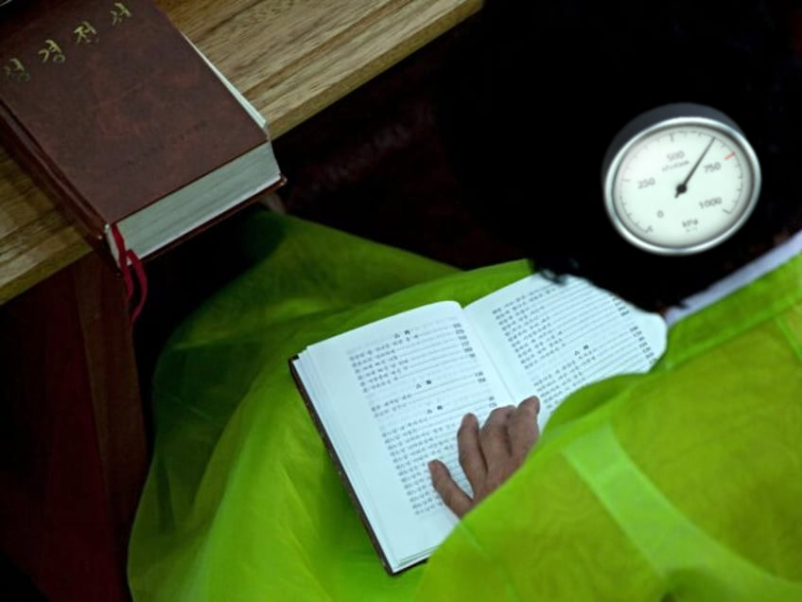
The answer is 650 kPa
